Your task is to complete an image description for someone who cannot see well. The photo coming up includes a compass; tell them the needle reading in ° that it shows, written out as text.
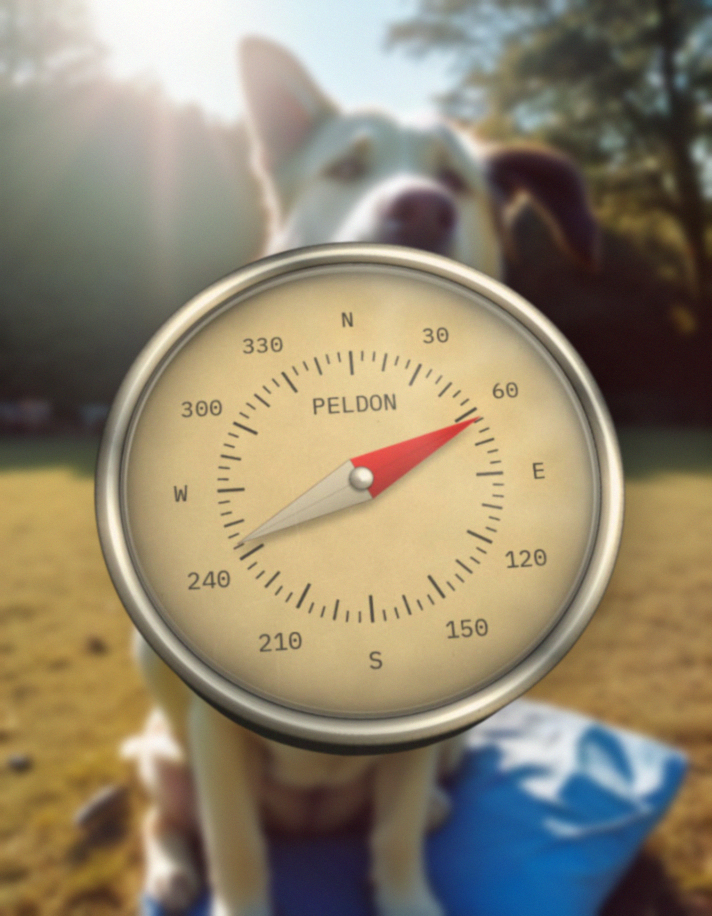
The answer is 65 °
